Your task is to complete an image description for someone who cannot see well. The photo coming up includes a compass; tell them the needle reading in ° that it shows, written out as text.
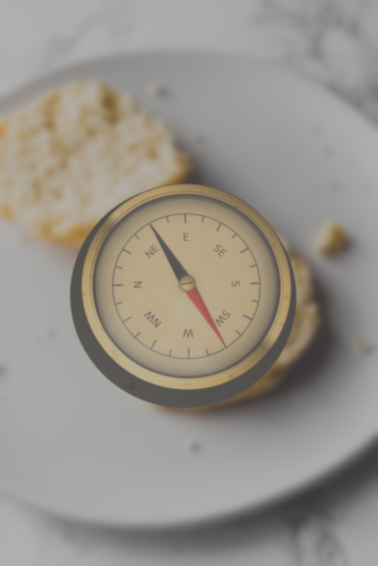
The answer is 240 °
